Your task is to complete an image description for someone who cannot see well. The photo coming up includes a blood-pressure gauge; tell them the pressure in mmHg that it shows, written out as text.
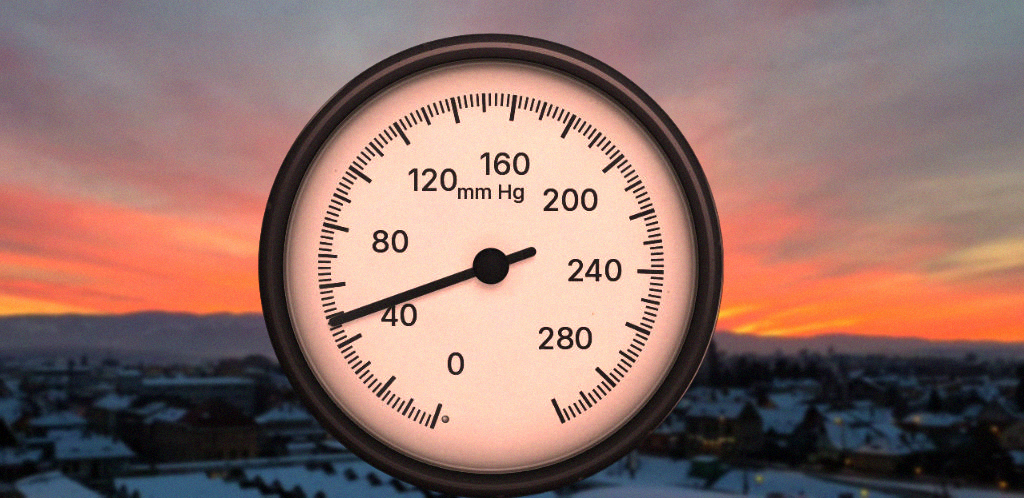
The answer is 48 mmHg
